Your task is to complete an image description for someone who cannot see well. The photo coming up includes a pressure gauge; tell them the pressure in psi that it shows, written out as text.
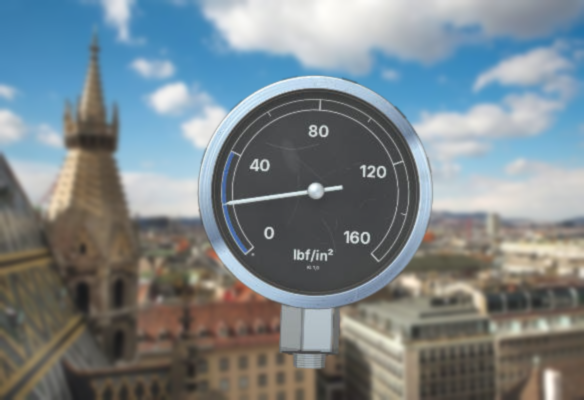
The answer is 20 psi
